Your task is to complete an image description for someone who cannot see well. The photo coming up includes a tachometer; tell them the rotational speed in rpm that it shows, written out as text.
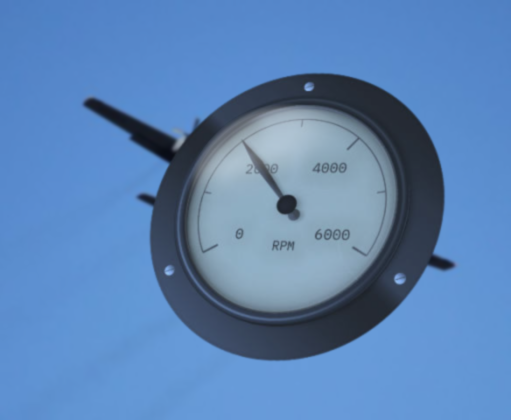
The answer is 2000 rpm
